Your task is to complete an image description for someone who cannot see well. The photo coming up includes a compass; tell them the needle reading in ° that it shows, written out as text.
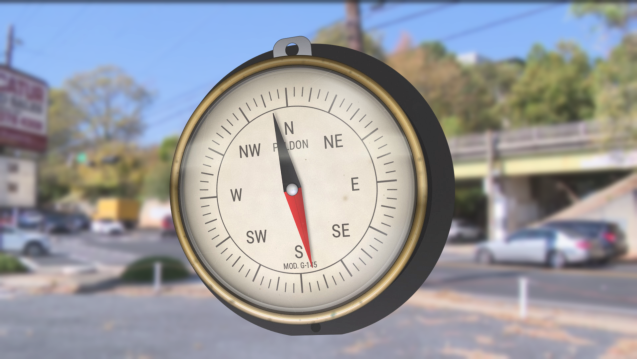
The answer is 170 °
